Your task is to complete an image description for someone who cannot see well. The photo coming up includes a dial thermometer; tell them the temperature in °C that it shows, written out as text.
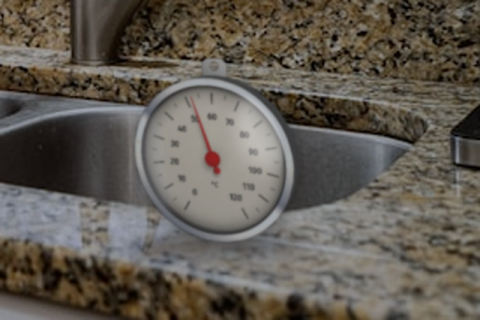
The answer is 52.5 °C
